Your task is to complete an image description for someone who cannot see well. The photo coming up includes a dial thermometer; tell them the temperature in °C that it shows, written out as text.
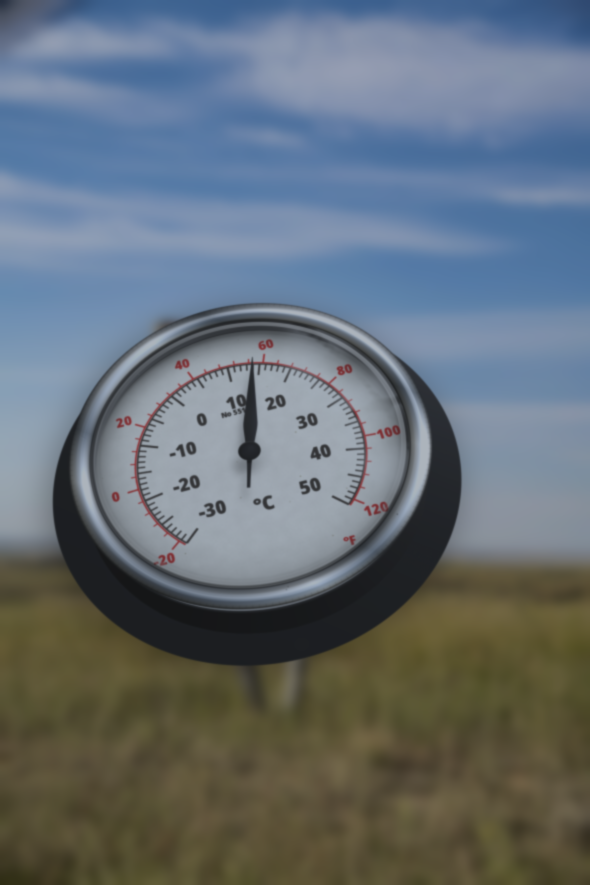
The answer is 14 °C
